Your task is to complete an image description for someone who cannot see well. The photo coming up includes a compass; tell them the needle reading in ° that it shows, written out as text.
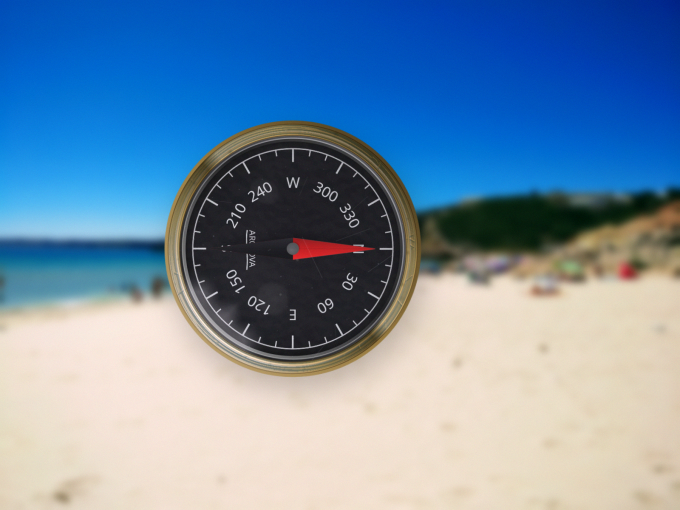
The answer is 0 °
